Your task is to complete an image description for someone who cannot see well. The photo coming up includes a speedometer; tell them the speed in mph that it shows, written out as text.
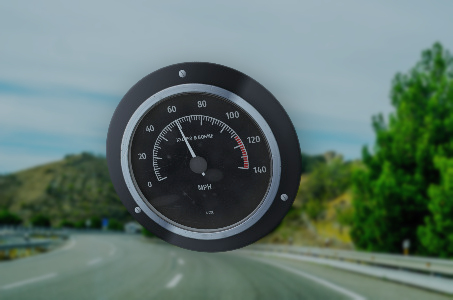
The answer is 60 mph
